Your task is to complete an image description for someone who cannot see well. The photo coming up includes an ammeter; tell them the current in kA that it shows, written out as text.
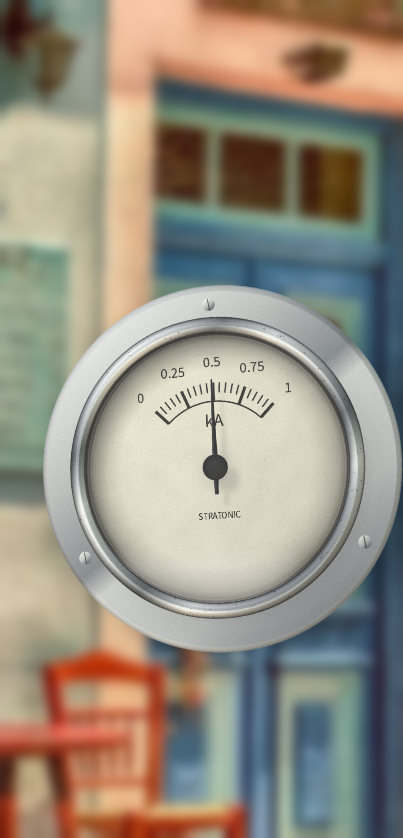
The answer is 0.5 kA
